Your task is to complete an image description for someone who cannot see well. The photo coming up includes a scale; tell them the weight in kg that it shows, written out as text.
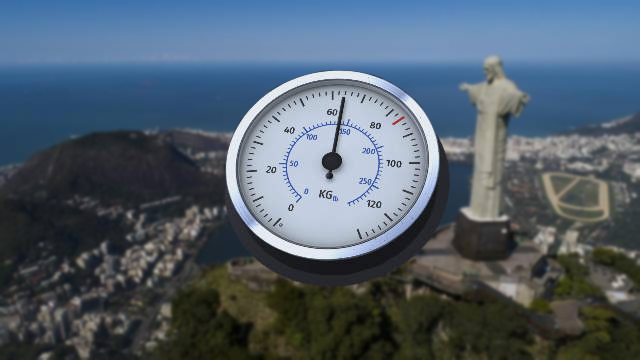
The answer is 64 kg
